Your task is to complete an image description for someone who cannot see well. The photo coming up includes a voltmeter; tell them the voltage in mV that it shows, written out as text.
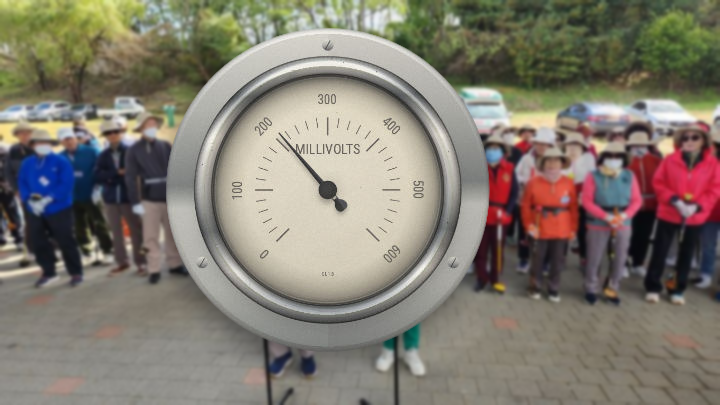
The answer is 210 mV
